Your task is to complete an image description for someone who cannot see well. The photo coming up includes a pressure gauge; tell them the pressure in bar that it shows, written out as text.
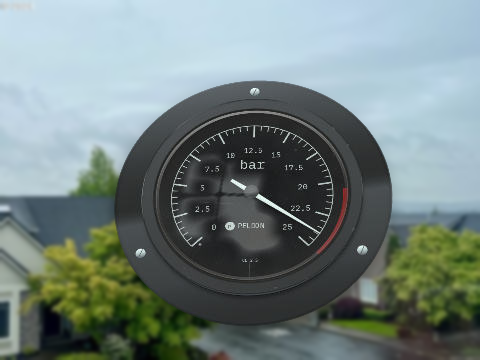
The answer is 24 bar
